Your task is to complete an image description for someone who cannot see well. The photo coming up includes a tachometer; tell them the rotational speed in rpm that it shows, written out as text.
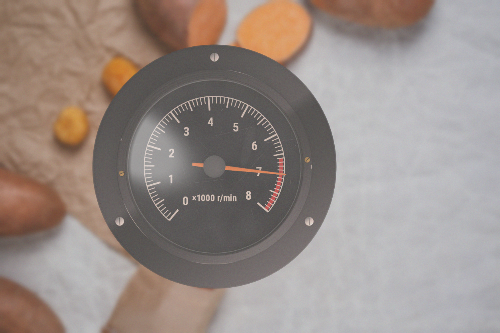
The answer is 7000 rpm
